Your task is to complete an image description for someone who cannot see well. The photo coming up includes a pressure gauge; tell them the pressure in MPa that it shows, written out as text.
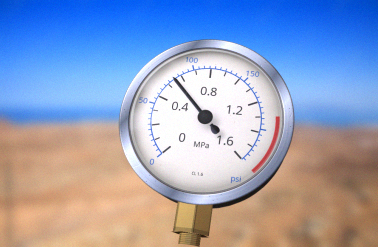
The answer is 0.55 MPa
